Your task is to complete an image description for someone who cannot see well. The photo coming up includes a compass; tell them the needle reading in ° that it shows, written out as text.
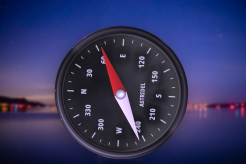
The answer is 65 °
